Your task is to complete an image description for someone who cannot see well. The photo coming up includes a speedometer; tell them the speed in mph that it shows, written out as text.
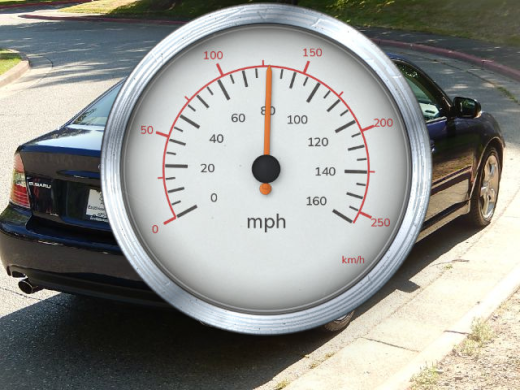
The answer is 80 mph
